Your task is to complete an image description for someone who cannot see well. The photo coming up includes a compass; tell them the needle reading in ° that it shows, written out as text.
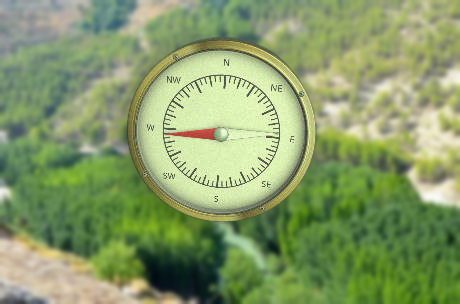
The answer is 265 °
